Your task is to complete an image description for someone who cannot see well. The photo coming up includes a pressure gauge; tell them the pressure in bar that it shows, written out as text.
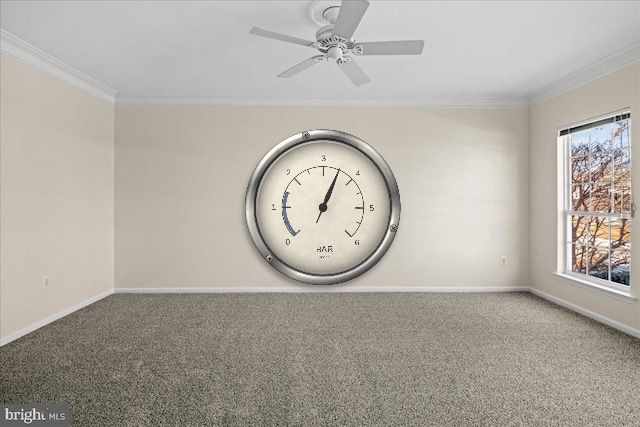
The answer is 3.5 bar
